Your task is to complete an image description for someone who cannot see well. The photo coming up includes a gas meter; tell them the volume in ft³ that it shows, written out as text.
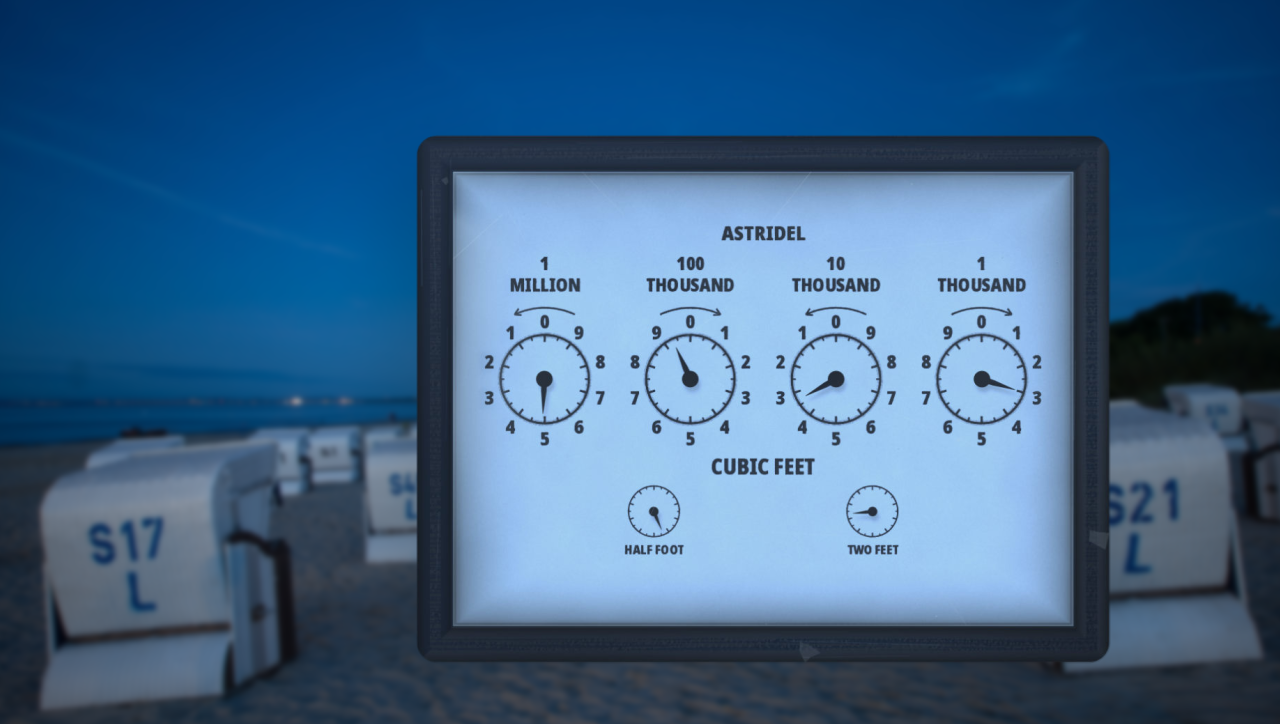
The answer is 493300 ft³
